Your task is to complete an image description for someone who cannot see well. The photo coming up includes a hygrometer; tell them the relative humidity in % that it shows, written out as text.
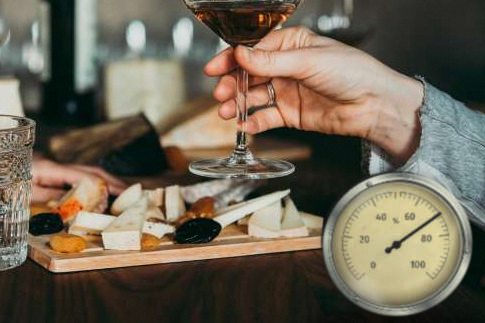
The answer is 70 %
